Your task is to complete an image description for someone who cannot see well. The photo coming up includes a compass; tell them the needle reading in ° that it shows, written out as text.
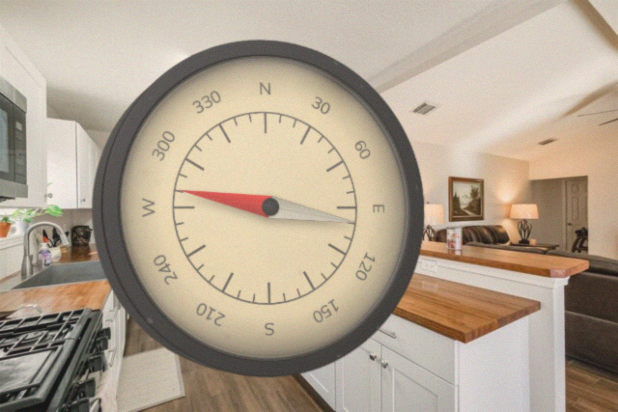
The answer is 280 °
